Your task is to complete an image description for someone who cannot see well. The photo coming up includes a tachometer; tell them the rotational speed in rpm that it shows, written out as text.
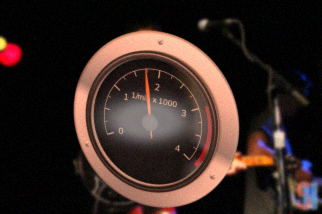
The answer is 1750 rpm
